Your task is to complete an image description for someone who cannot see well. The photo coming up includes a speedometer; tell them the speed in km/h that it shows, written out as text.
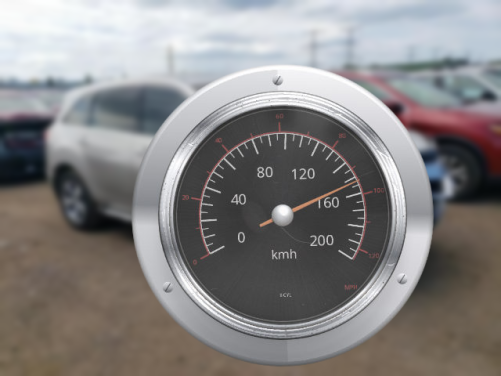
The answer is 152.5 km/h
